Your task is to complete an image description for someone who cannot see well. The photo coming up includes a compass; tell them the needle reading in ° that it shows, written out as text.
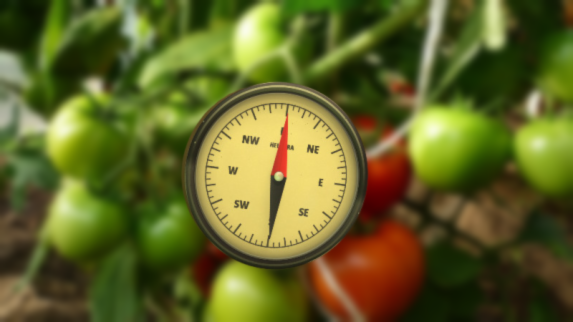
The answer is 0 °
